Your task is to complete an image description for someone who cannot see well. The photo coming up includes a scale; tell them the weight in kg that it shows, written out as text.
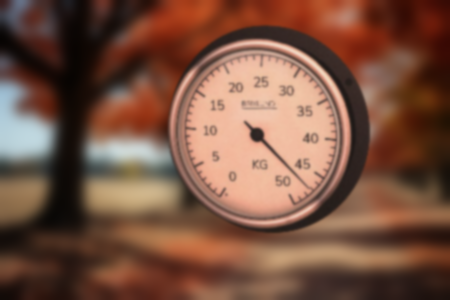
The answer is 47 kg
